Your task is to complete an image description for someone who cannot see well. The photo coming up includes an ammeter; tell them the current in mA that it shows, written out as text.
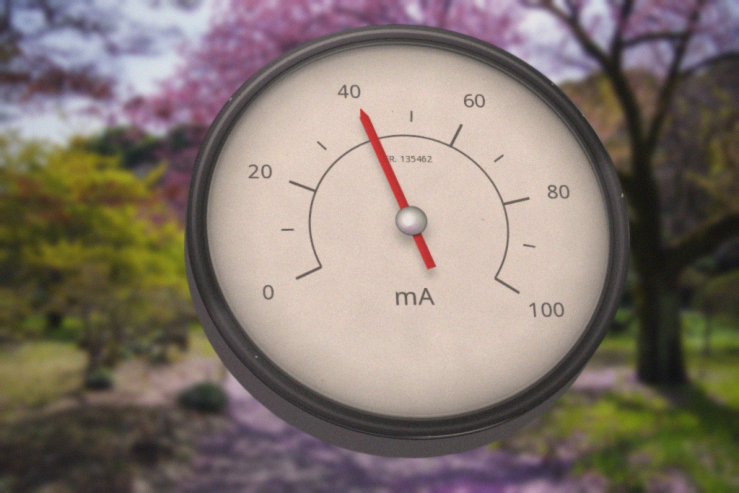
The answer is 40 mA
